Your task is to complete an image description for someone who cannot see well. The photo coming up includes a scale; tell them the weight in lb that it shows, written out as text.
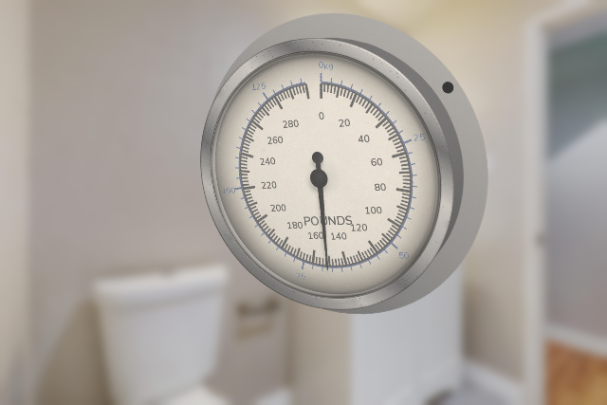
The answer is 150 lb
